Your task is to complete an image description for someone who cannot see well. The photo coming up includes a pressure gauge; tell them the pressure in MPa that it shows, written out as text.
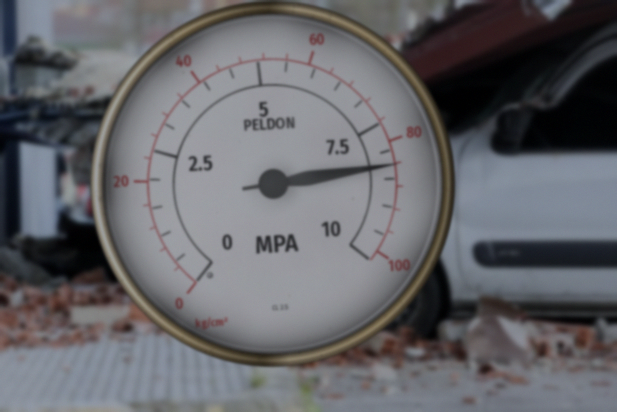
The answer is 8.25 MPa
